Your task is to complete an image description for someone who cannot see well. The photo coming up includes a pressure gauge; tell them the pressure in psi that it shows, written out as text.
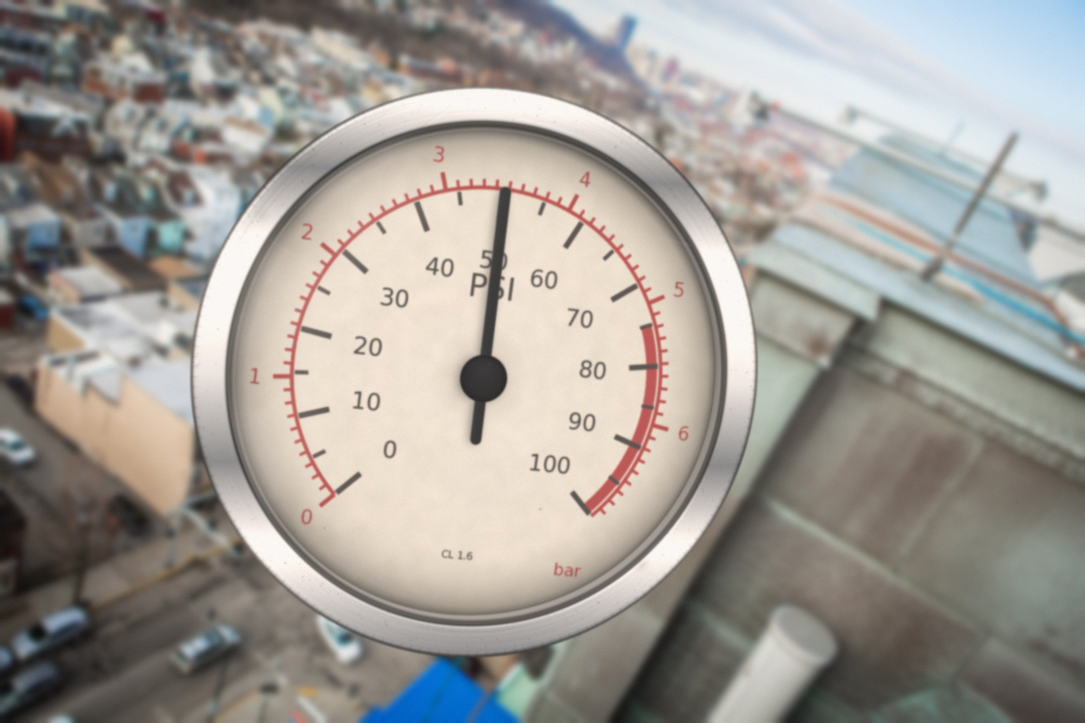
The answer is 50 psi
